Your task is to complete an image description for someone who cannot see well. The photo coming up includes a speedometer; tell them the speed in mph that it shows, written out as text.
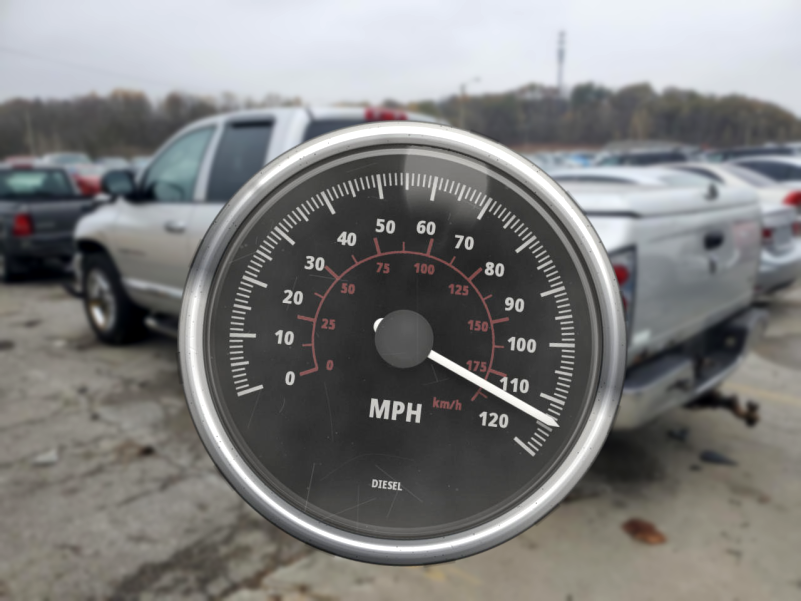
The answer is 114 mph
